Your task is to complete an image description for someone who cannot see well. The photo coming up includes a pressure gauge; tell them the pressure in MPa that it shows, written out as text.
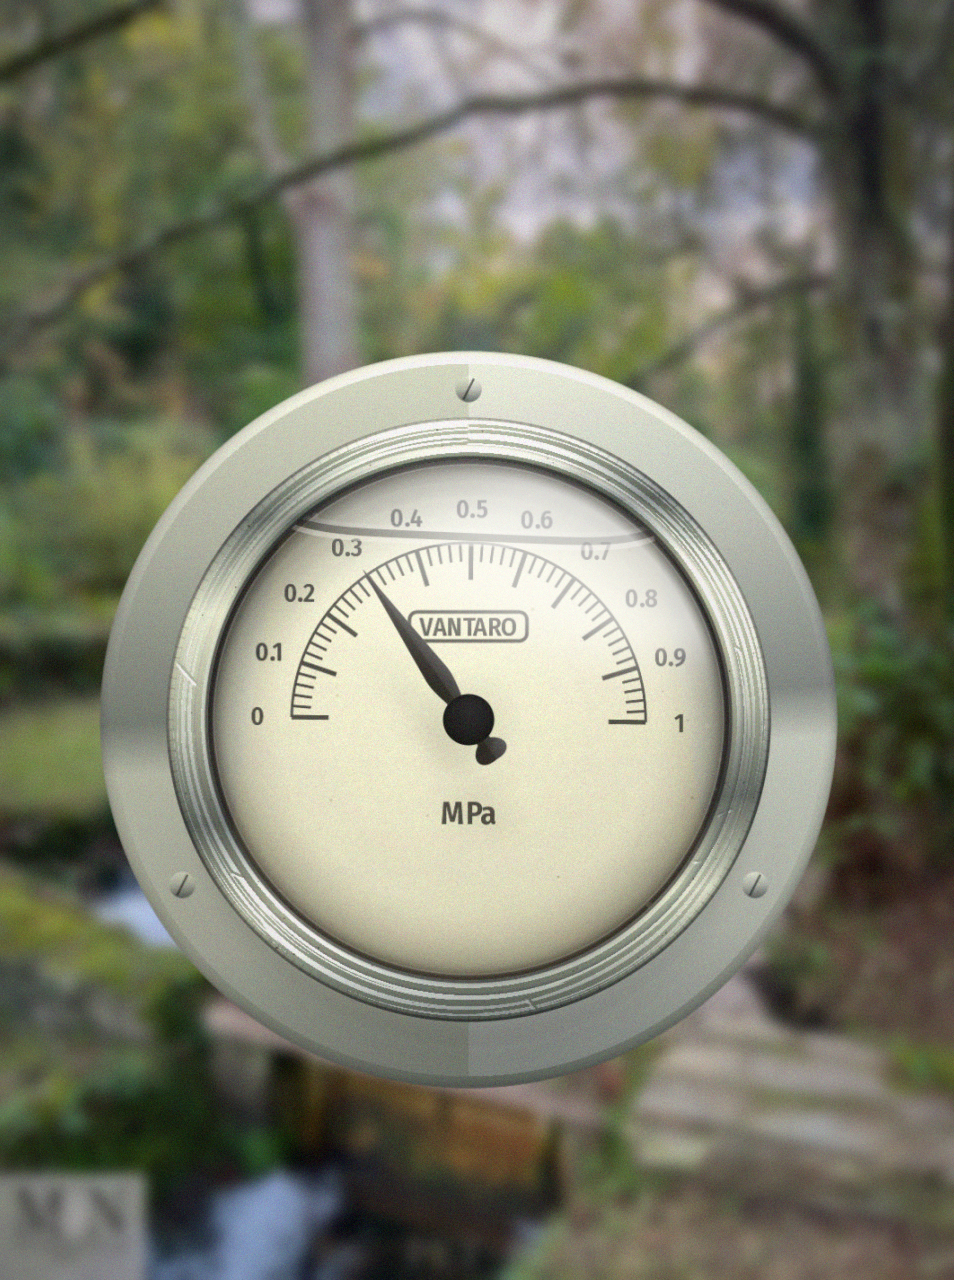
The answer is 0.3 MPa
